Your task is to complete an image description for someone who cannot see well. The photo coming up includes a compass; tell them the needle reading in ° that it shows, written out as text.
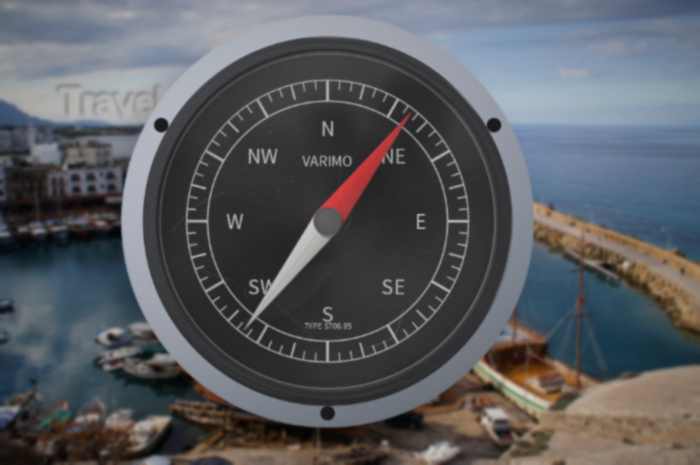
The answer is 37.5 °
